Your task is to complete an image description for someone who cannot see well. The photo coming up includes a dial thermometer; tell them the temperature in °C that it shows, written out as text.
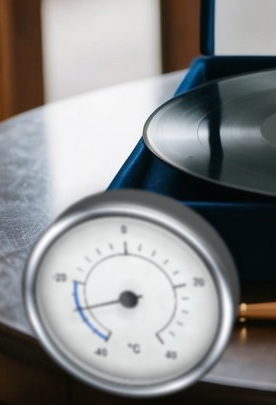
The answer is -28 °C
